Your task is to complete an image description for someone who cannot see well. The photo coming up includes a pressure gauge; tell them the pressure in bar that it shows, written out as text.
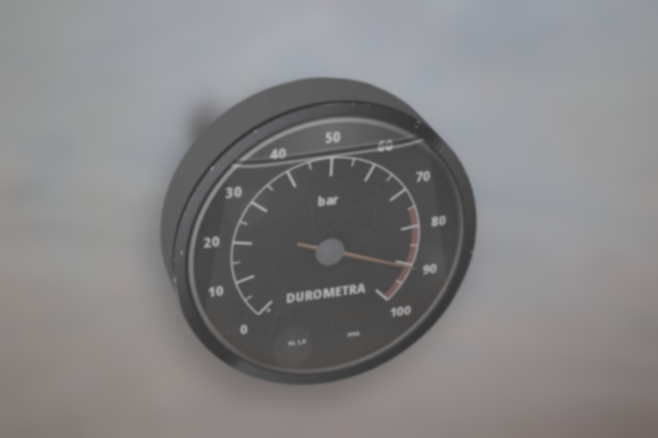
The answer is 90 bar
